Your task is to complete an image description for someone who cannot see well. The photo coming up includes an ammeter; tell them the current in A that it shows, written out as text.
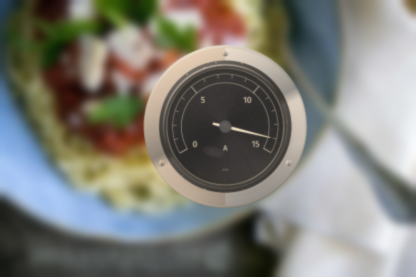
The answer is 14 A
